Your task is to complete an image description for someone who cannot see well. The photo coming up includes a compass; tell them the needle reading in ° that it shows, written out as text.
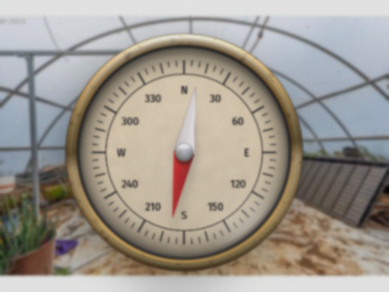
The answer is 190 °
